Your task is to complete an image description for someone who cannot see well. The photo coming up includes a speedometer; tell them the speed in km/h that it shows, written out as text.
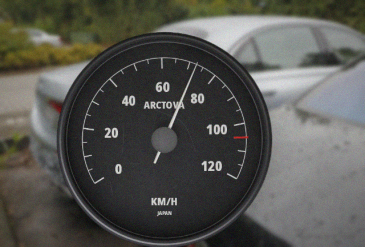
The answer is 72.5 km/h
